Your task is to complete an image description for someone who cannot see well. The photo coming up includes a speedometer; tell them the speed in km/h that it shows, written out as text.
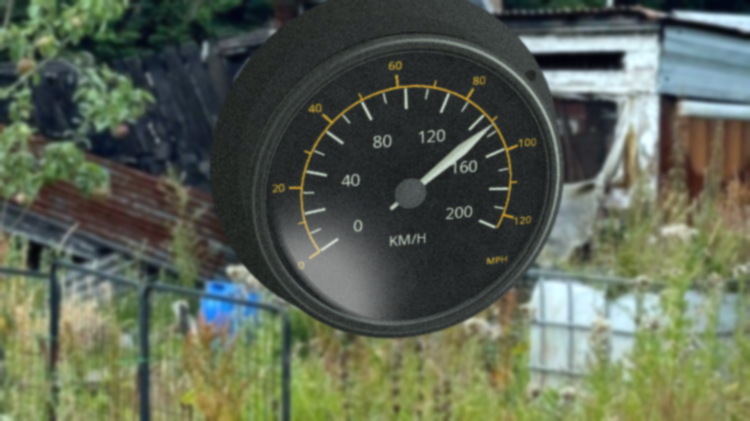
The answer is 145 km/h
